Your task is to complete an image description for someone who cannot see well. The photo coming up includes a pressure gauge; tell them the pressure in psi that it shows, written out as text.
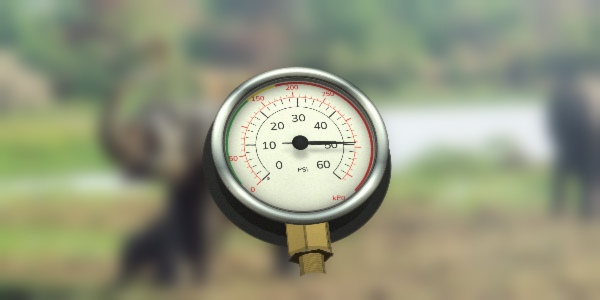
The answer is 50 psi
